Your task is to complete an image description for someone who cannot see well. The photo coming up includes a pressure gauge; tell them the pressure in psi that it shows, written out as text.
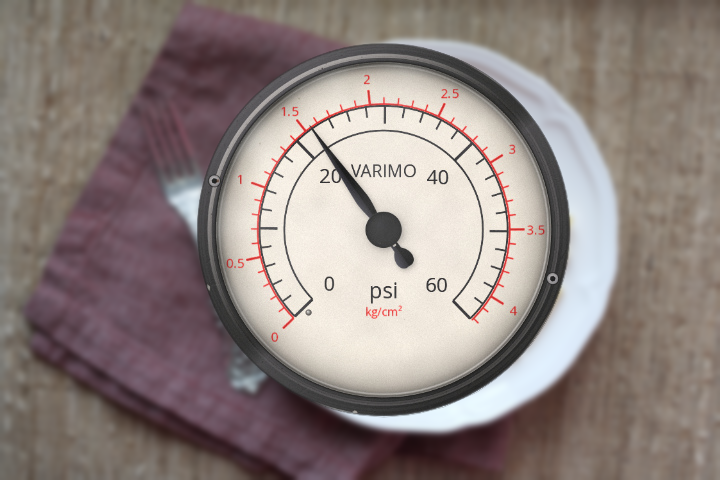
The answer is 22 psi
